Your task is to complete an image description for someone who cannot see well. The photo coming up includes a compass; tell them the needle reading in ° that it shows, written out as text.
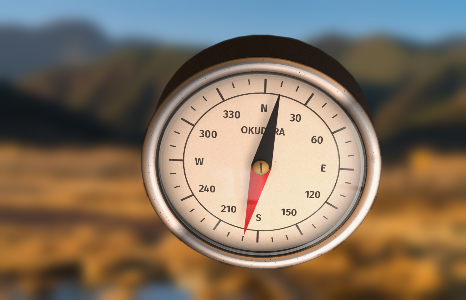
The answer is 190 °
